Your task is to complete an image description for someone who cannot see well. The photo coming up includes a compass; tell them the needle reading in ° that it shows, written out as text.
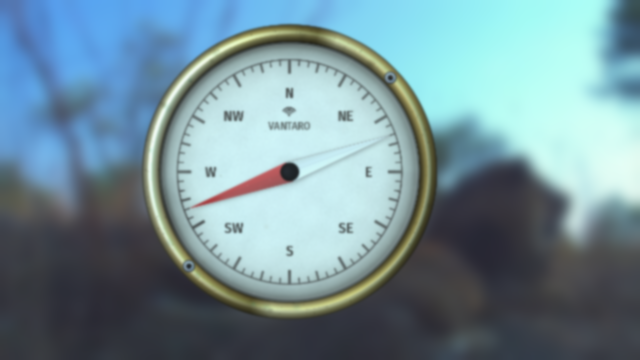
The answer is 250 °
